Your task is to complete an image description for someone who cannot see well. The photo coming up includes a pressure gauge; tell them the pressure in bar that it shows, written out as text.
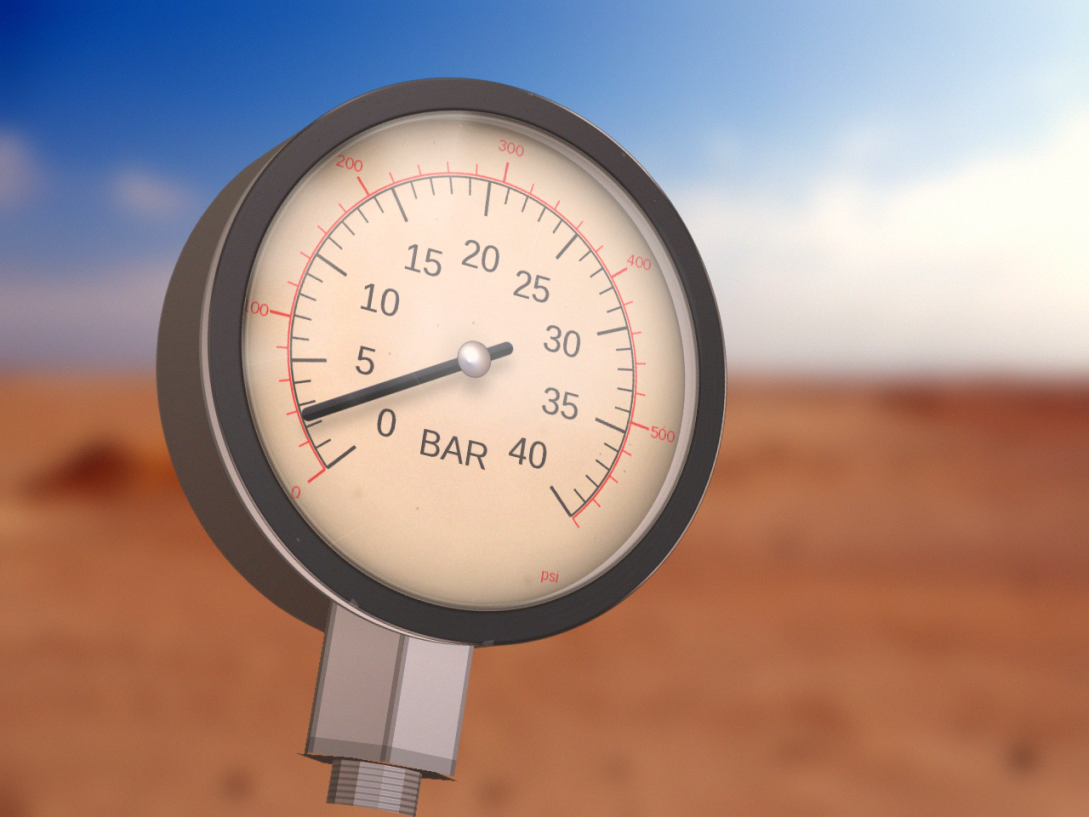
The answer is 2.5 bar
